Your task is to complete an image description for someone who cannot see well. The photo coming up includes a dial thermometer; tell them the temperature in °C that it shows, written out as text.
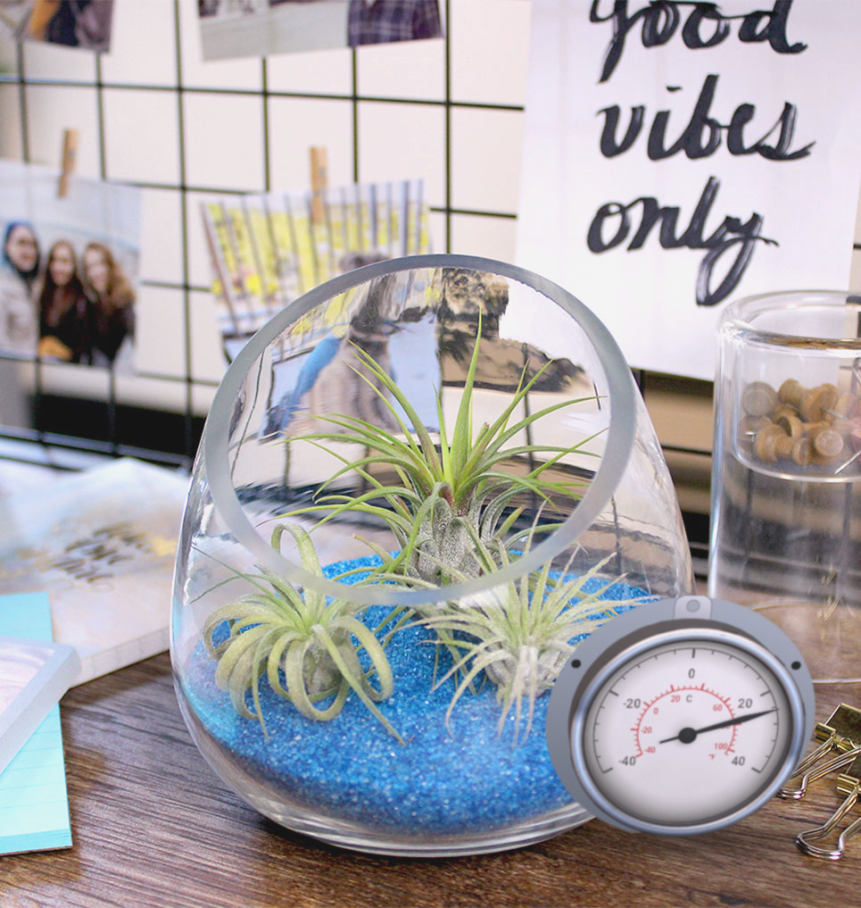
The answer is 24 °C
